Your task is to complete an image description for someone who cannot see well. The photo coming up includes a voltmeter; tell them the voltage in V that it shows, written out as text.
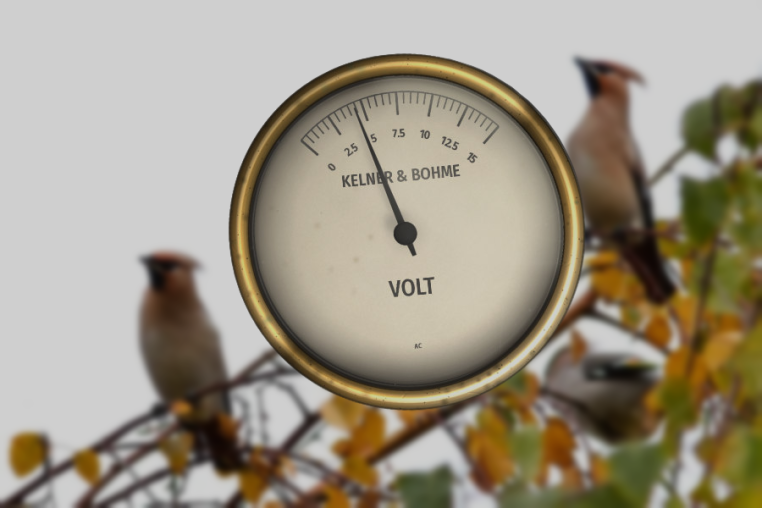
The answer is 4.5 V
